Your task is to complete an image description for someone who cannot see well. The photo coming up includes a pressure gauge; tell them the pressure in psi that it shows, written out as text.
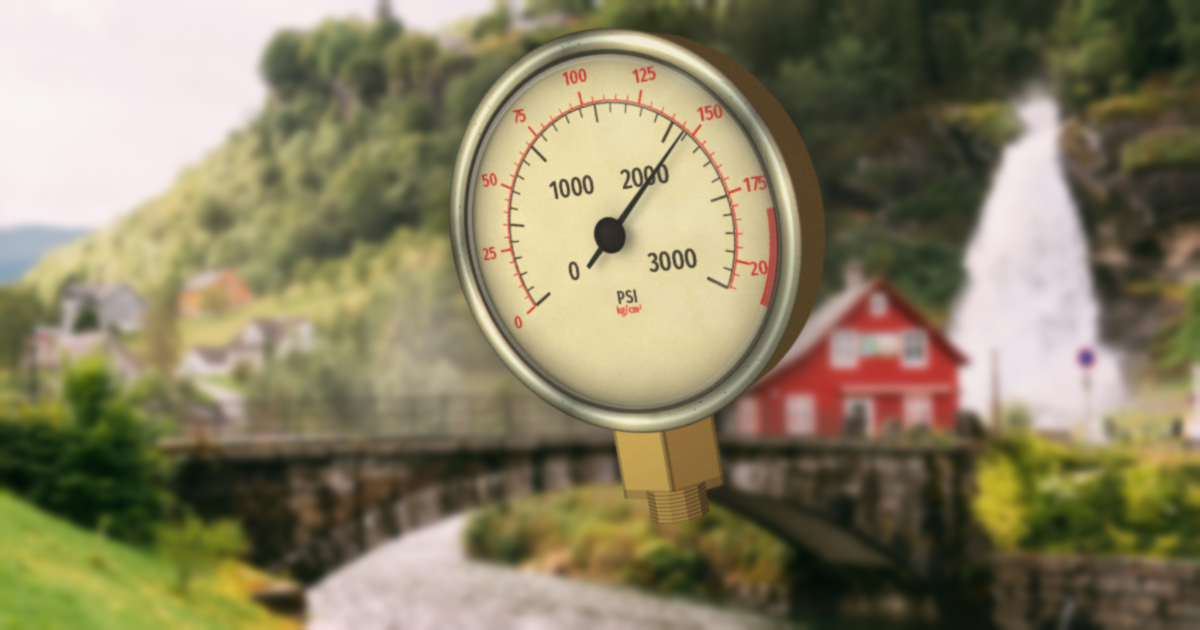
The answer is 2100 psi
